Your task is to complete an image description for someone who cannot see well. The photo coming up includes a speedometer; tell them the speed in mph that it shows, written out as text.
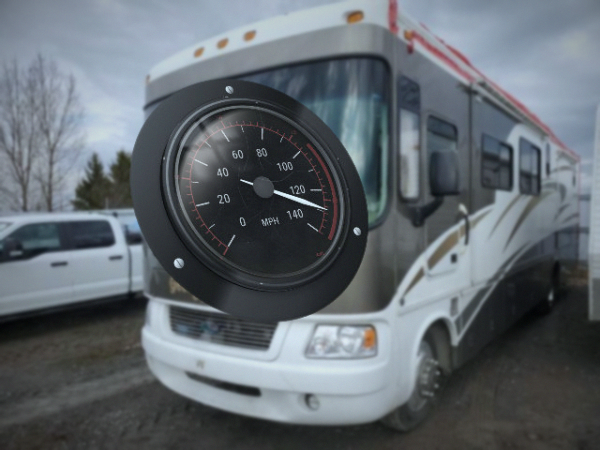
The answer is 130 mph
